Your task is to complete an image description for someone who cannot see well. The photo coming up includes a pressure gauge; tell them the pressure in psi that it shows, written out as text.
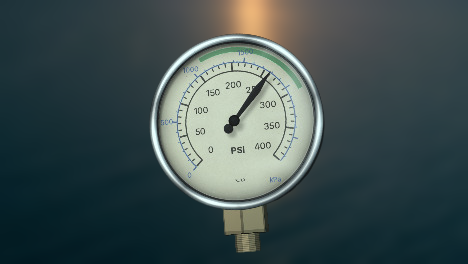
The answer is 260 psi
